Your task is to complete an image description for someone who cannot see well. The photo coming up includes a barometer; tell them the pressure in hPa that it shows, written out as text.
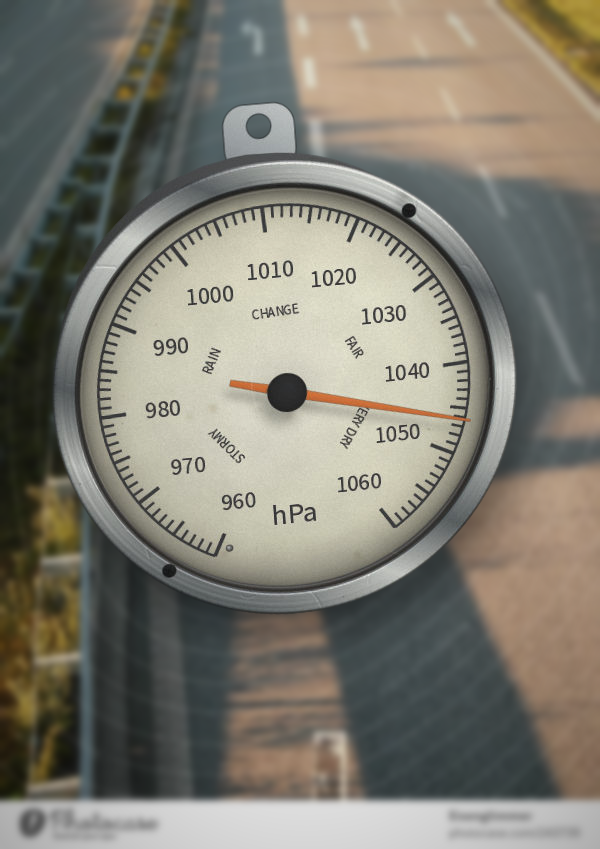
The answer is 1046 hPa
